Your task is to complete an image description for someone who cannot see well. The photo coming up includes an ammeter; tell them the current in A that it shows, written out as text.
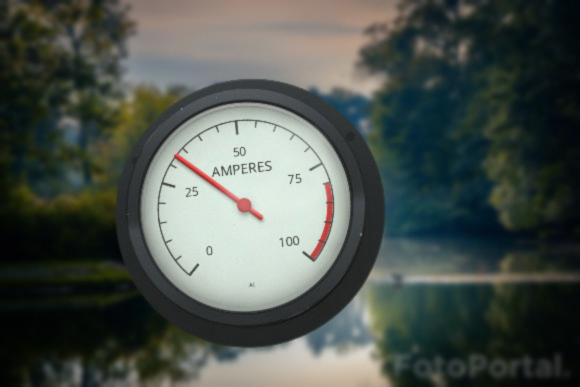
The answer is 32.5 A
